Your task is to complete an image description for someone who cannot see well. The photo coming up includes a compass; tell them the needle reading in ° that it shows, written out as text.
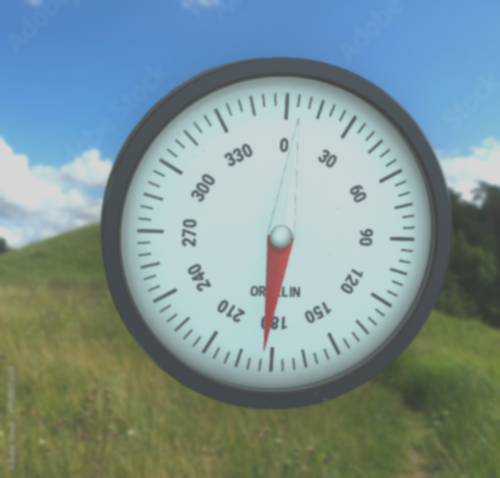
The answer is 185 °
